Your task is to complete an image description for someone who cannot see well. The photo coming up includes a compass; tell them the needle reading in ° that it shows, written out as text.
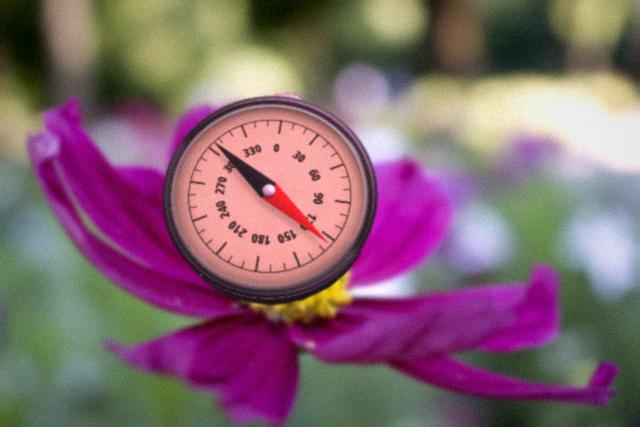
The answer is 125 °
